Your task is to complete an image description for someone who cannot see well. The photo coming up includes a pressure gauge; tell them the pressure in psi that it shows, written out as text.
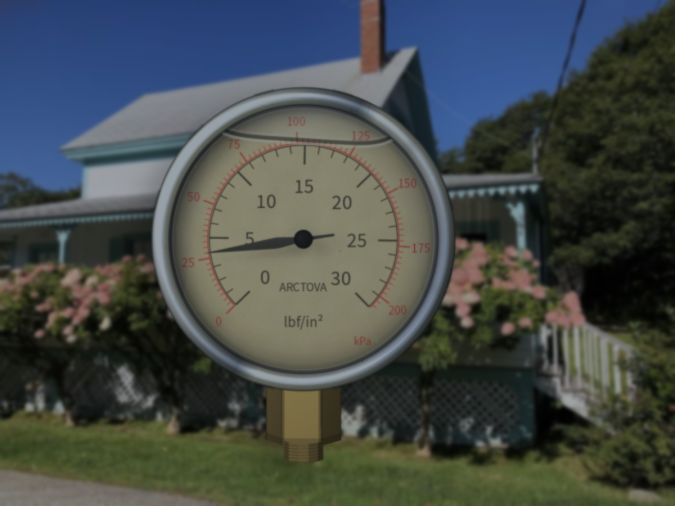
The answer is 4 psi
